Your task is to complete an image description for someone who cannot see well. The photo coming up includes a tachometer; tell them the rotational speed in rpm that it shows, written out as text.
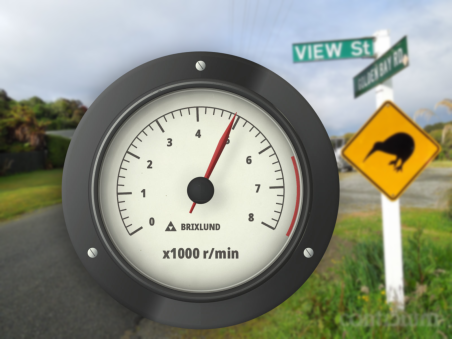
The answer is 4900 rpm
